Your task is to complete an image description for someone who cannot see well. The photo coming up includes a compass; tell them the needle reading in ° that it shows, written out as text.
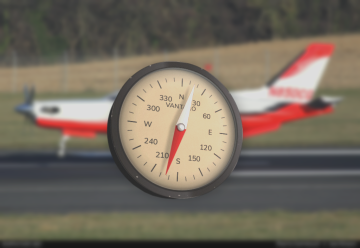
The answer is 195 °
